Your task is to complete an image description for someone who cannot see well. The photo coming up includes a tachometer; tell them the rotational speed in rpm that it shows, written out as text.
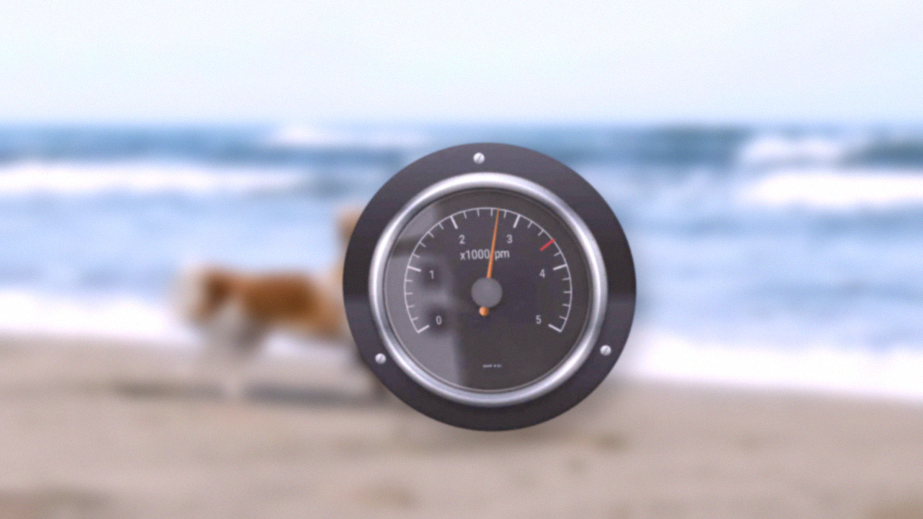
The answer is 2700 rpm
